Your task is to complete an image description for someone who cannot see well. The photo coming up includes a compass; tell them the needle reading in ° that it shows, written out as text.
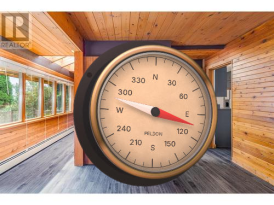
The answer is 105 °
